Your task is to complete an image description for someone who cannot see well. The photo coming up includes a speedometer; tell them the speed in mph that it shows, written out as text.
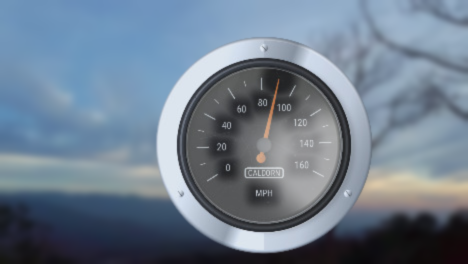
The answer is 90 mph
